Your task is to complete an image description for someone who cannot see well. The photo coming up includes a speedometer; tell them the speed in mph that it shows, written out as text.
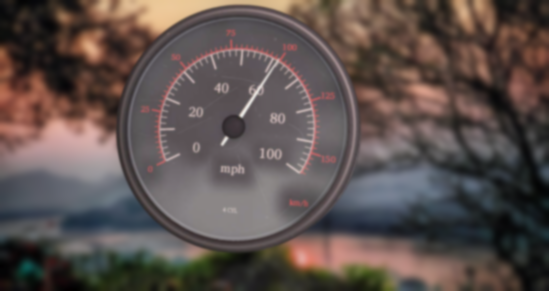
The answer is 62 mph
